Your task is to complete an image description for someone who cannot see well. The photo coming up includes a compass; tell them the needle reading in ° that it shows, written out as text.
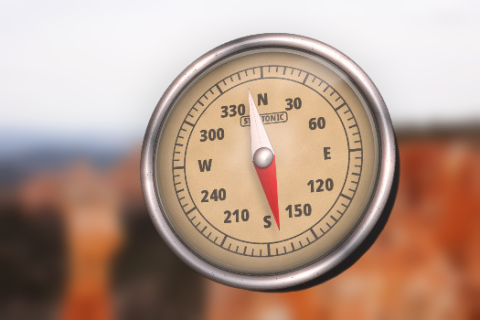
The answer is 170 °
